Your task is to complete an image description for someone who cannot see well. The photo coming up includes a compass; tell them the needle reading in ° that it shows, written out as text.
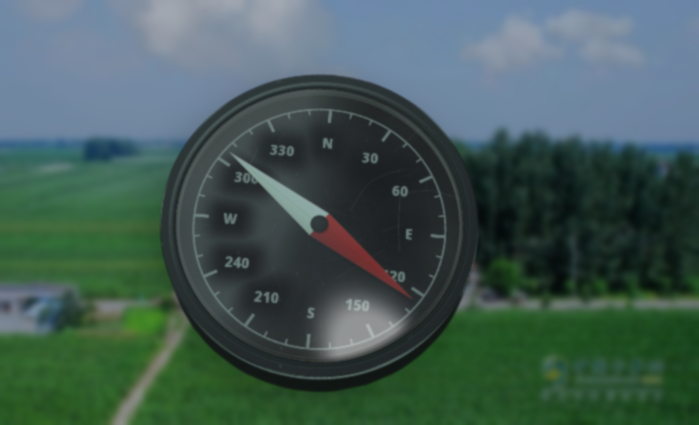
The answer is 125 °
